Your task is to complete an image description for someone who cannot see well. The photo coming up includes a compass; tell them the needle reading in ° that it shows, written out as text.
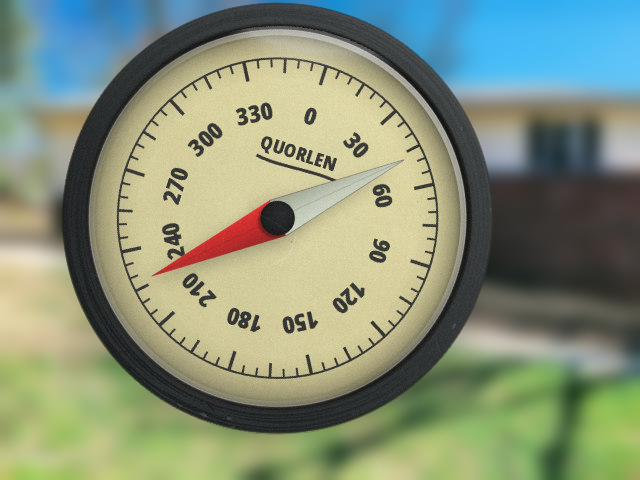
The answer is 227.5 °
